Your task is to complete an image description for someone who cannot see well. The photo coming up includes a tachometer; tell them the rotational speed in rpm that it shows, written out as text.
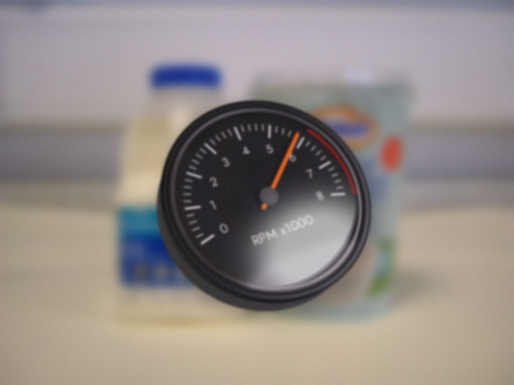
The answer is 5800 rpm
